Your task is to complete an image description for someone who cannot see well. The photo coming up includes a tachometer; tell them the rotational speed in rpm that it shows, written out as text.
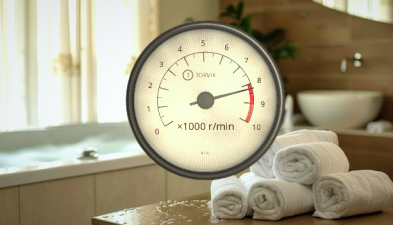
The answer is 8250 rpm
